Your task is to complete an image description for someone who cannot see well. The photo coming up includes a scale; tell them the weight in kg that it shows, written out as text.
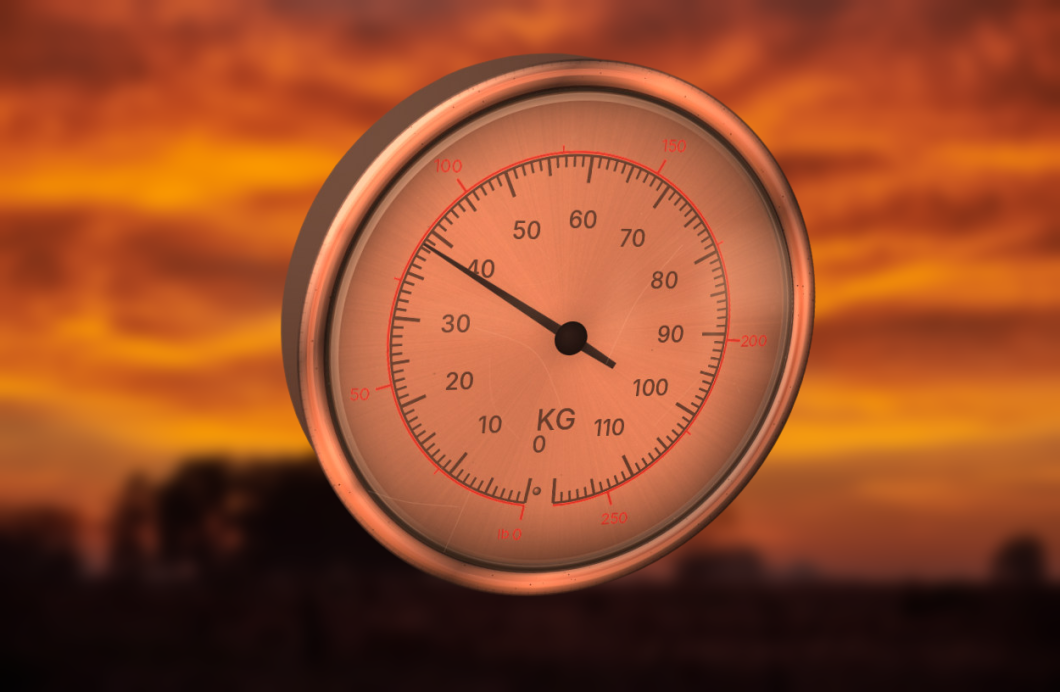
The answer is 38.5 kg
